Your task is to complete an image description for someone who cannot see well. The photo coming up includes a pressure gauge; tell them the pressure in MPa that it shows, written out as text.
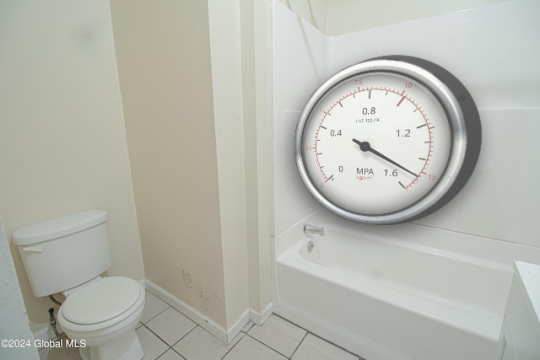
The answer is 1.5 MPa
